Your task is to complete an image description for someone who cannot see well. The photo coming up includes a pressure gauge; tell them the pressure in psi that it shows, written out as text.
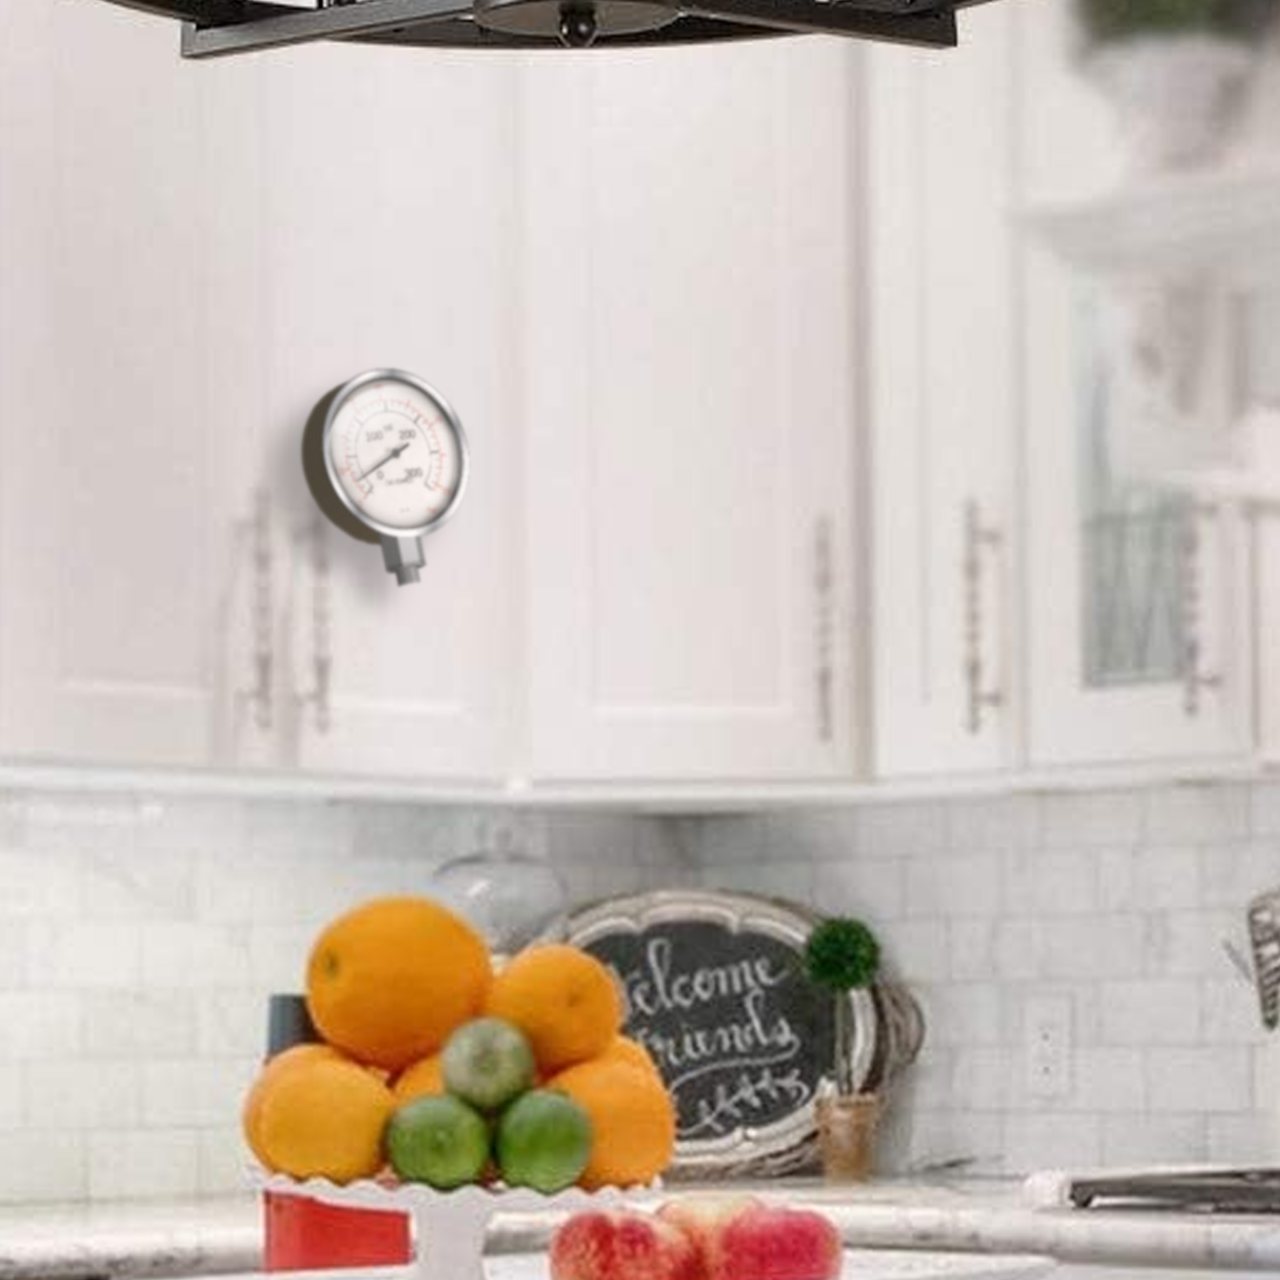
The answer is 20 psi
